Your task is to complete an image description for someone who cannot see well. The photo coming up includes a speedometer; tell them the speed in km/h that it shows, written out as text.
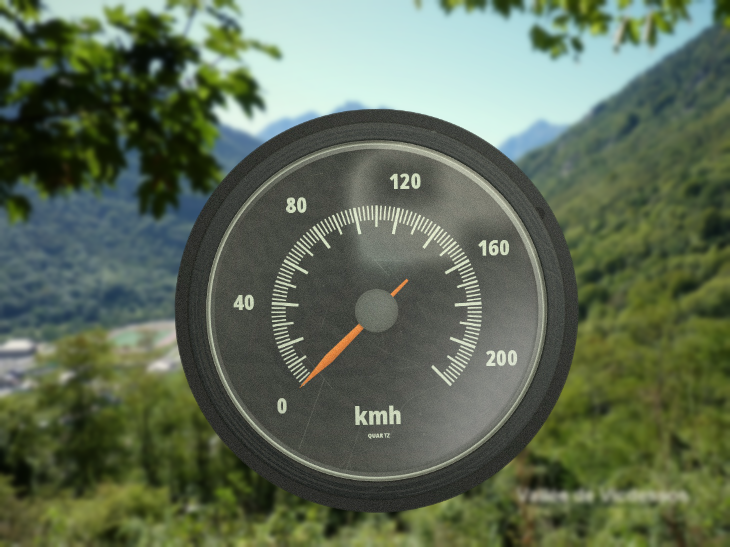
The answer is 0 km/h
